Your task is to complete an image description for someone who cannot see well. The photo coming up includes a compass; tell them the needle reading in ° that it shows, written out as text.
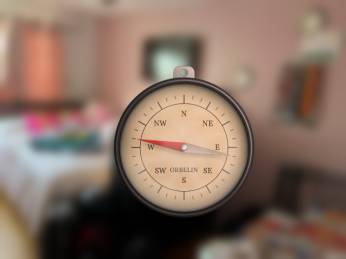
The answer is 280 °
